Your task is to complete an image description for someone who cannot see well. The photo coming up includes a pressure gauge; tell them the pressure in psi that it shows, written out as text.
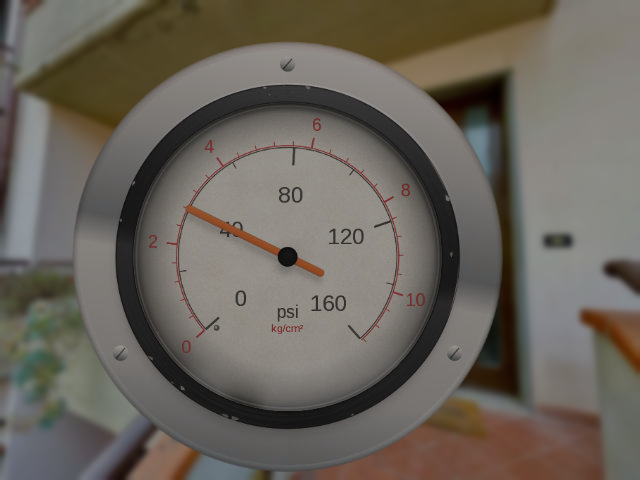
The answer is 40 psi
